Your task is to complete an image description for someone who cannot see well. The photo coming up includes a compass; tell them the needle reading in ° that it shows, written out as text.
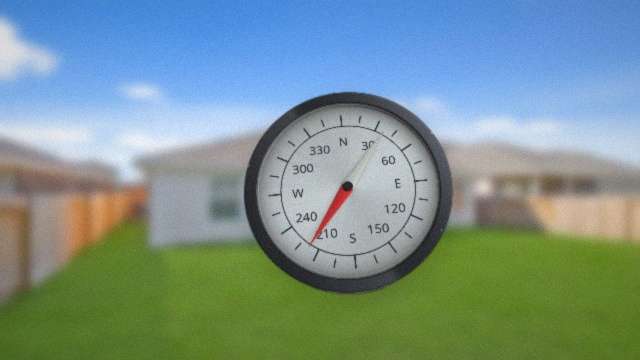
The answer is 217.5 °
